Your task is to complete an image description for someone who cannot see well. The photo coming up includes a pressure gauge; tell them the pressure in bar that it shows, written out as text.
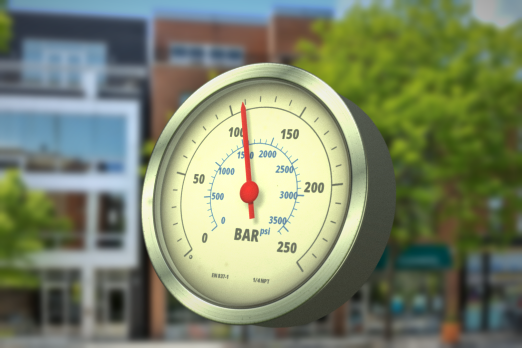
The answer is 110 bar
